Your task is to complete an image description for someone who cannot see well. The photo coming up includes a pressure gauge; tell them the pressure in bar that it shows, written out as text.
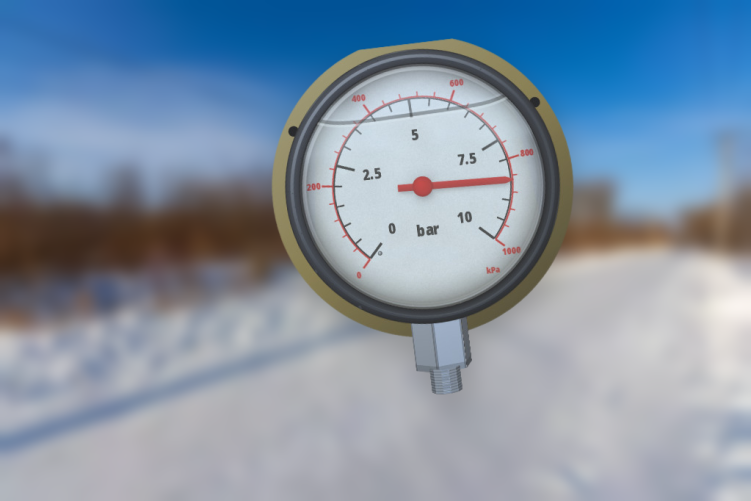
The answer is 8.5 bar
